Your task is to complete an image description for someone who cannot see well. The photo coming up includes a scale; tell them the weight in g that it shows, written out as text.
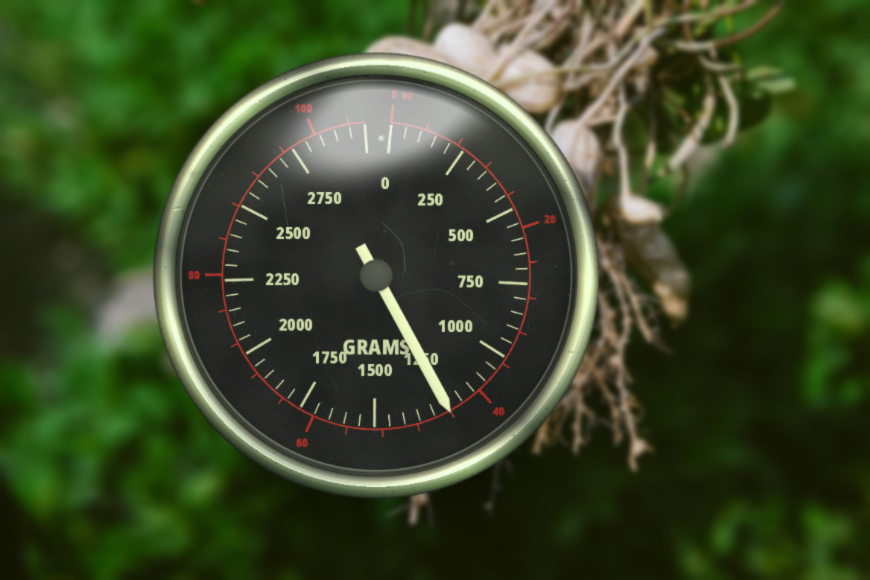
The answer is 1250 g
